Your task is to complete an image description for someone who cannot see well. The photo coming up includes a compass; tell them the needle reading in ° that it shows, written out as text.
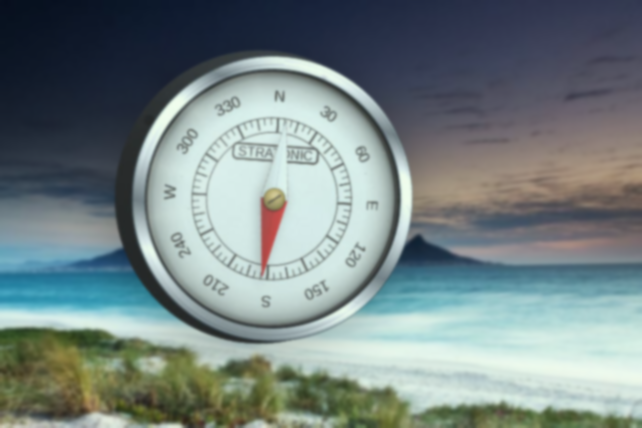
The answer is 185 °
